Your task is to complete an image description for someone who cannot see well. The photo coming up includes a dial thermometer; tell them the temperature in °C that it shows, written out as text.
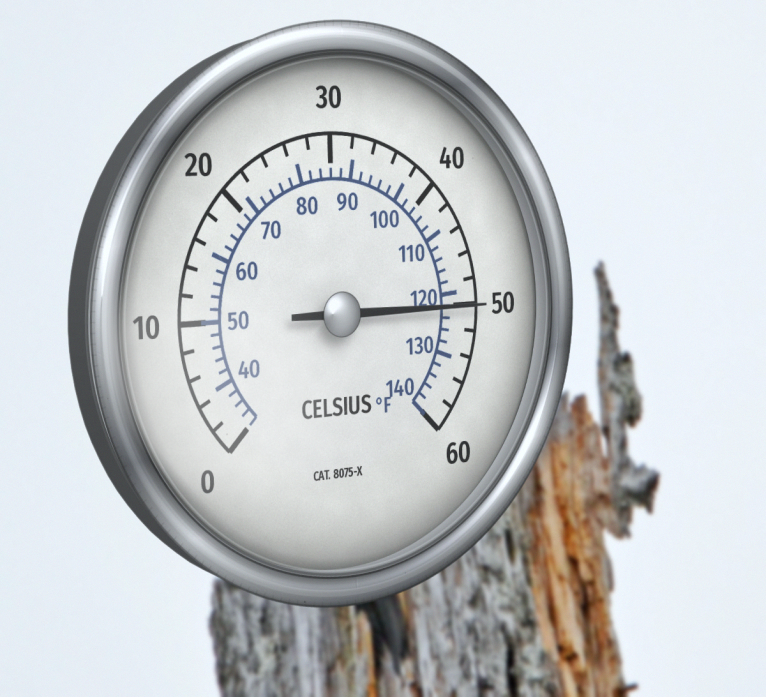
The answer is 50 °C
